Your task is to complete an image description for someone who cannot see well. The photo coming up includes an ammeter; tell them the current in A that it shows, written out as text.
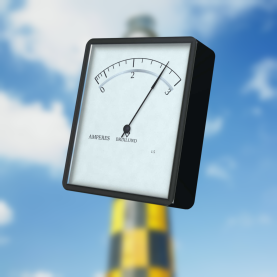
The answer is 2.7 A
